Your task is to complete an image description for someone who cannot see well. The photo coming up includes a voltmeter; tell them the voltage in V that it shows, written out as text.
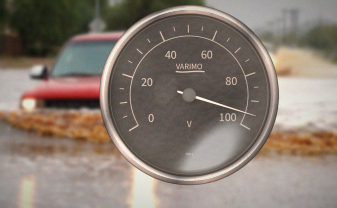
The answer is 95 V
